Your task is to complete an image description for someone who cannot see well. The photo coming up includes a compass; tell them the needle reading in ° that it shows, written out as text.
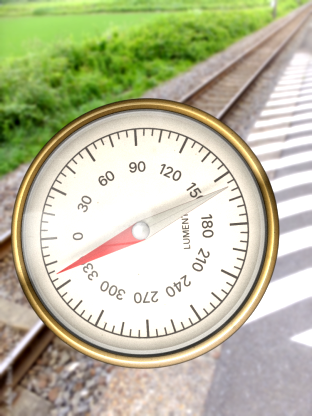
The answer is 337.5 °
